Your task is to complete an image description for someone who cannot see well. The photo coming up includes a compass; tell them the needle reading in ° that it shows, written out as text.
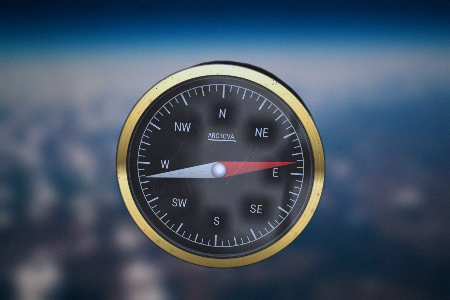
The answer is 80 °
